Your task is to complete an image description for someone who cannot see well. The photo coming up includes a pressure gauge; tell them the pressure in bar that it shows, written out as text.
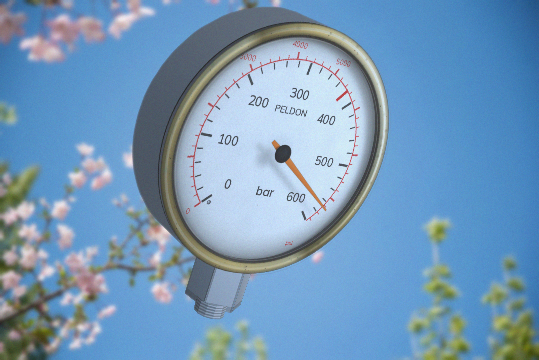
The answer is 570 bar
